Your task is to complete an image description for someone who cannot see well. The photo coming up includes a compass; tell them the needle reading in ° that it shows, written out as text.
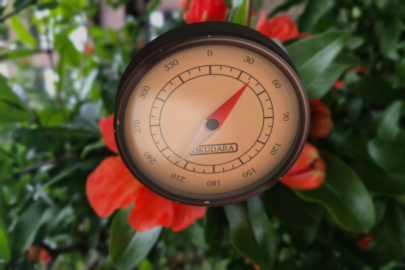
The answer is 40 °
